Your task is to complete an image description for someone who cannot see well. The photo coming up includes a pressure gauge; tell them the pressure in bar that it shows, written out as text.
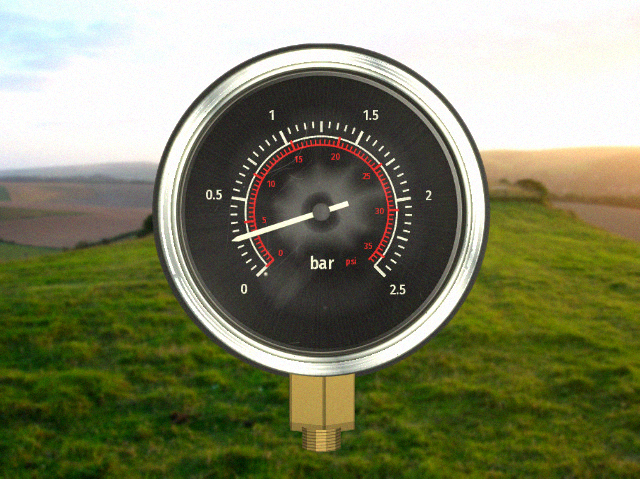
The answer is 0.25 bar
